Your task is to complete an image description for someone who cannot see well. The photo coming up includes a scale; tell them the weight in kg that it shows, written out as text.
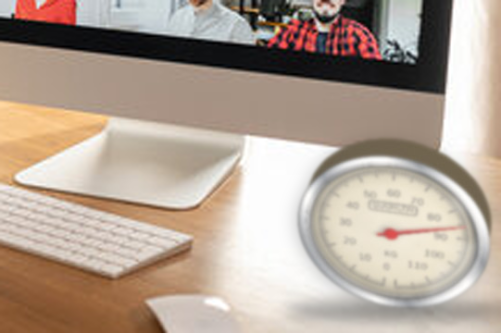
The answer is 85 kg
